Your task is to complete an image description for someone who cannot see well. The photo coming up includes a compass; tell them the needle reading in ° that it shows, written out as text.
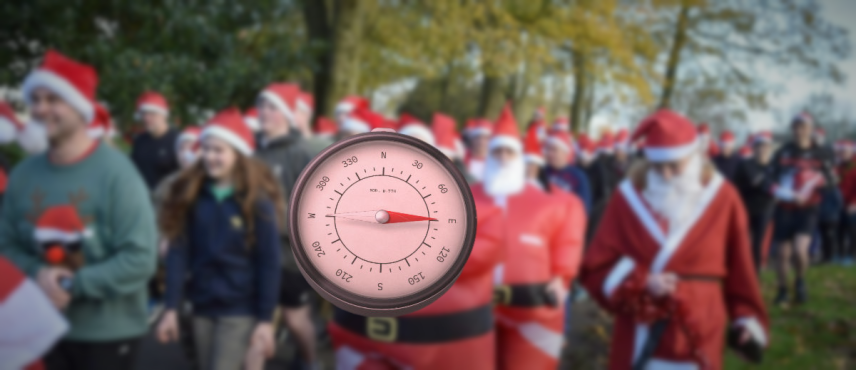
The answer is 90 °
